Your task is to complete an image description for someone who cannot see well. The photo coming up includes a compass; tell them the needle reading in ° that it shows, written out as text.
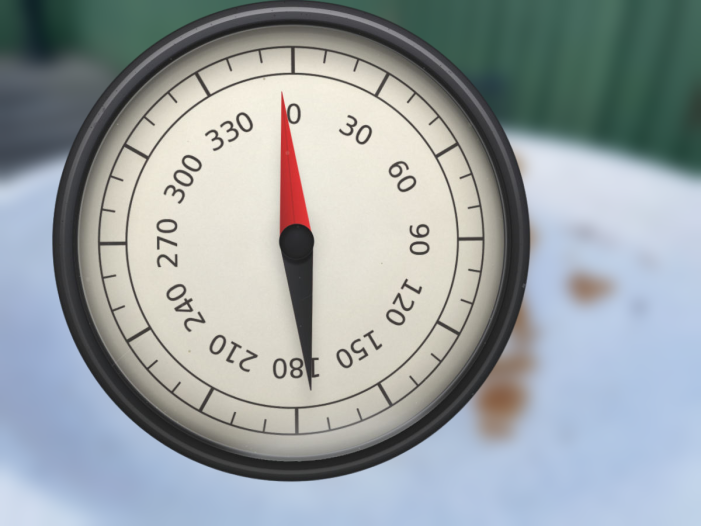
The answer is 355 °
